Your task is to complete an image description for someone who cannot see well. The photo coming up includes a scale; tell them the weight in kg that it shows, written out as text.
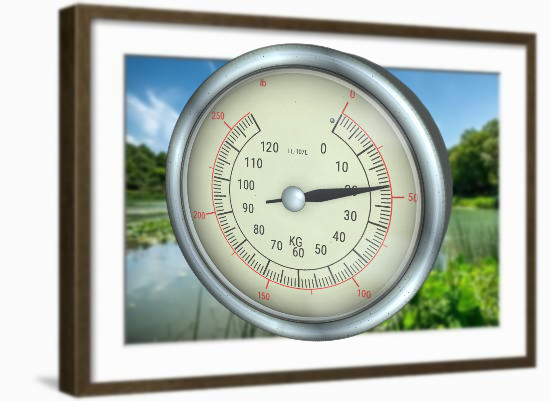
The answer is 20 kg
